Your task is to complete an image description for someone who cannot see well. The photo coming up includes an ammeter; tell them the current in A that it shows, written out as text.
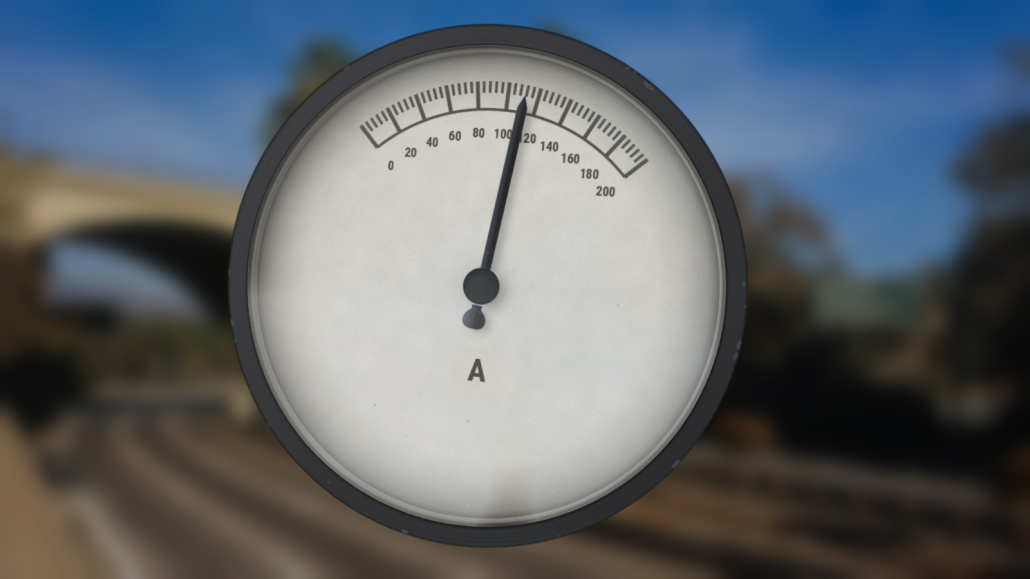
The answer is 112 A
